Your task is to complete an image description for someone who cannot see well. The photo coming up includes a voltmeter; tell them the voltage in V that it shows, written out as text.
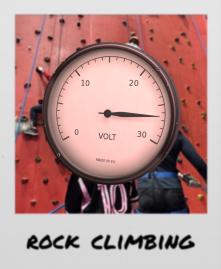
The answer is 26.5 V
